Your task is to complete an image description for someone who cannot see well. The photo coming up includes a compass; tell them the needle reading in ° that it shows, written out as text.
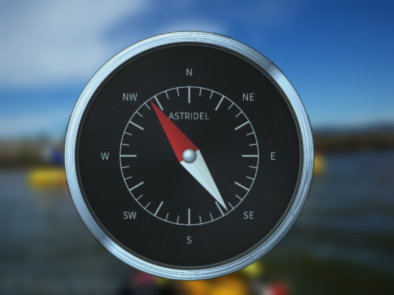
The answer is 325 °
